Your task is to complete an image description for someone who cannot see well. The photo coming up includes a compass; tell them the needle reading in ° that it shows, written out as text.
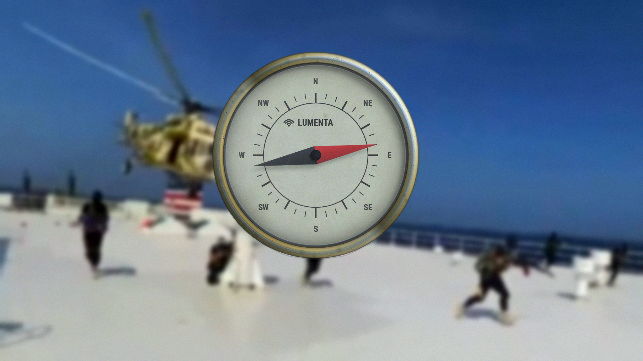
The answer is 80 °
